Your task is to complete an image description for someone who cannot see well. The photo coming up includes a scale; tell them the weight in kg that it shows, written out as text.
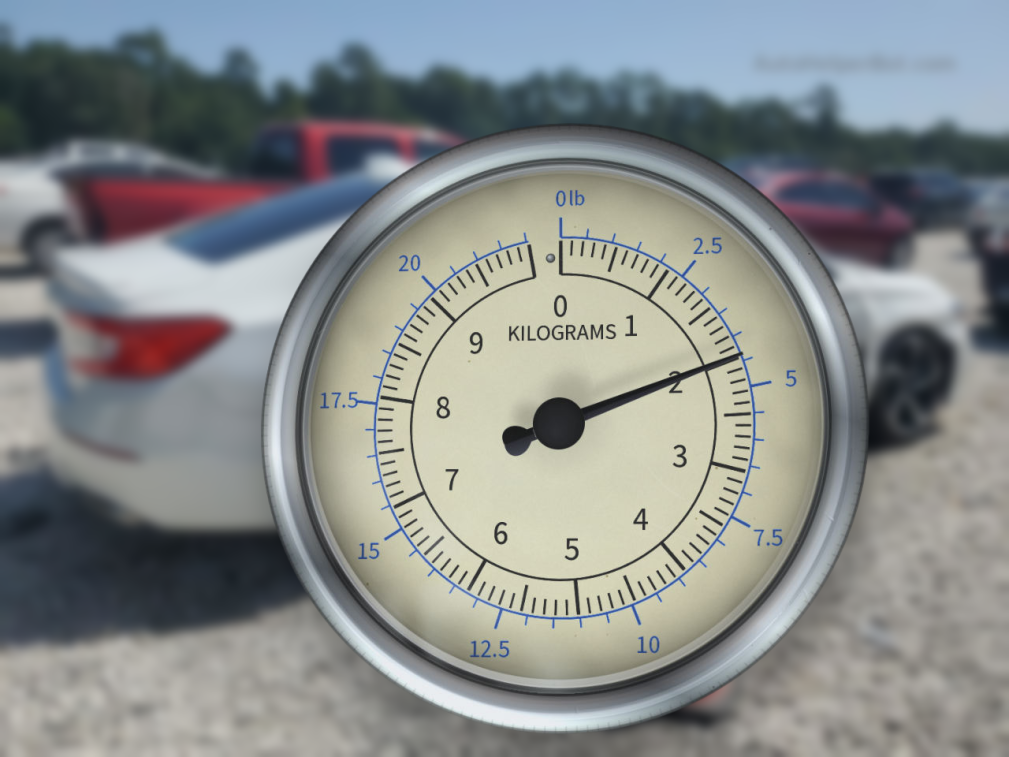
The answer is 2 kg
